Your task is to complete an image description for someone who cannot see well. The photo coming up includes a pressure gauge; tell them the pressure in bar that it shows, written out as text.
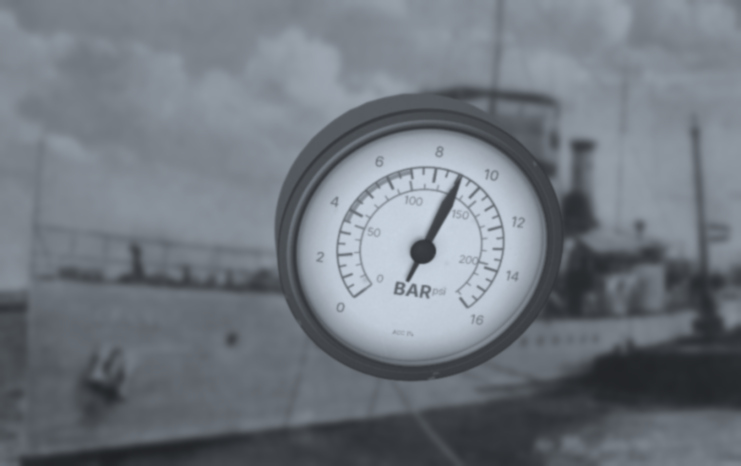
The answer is 9 bar
